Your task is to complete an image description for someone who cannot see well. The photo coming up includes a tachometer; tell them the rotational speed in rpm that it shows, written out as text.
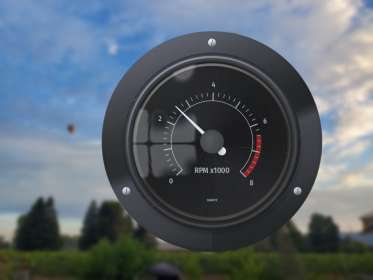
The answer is 2600 rpm
